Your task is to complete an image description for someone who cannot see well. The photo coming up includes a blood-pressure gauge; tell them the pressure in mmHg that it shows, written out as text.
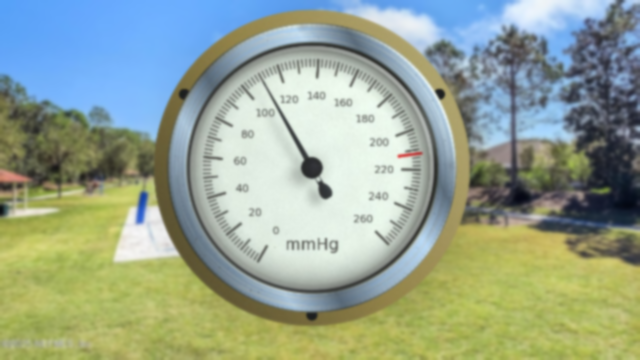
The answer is 110 mmHg
